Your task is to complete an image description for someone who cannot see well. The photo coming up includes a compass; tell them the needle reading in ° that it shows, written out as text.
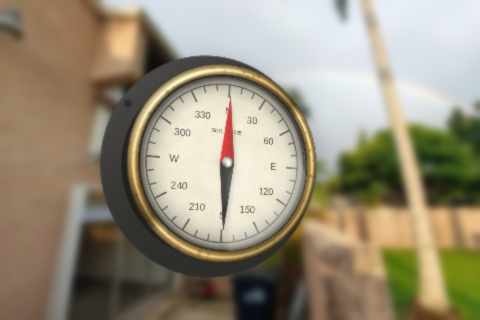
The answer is 0 °
